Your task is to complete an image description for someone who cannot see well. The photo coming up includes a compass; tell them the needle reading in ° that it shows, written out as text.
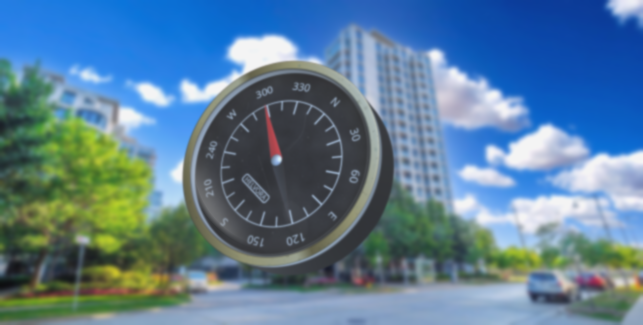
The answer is 300 °
